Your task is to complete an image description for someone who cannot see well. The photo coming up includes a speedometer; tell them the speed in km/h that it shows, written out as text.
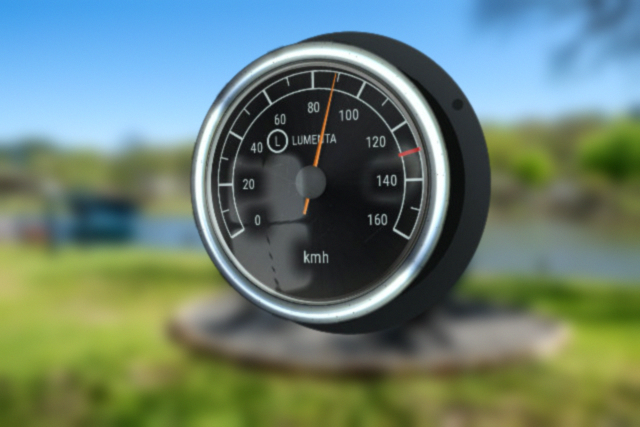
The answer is 90 km/h
